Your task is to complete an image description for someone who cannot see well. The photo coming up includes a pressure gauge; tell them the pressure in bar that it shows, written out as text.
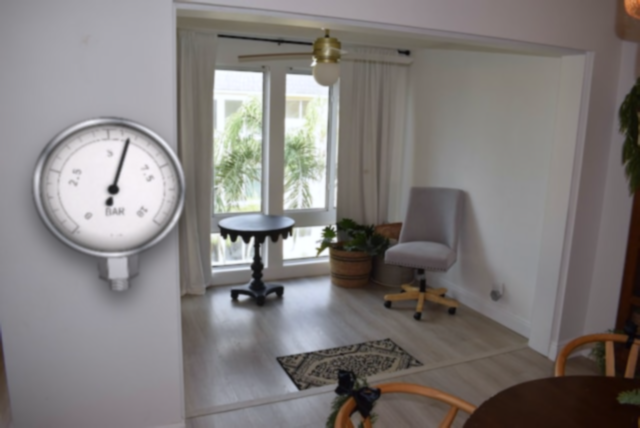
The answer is 5.75 bar
